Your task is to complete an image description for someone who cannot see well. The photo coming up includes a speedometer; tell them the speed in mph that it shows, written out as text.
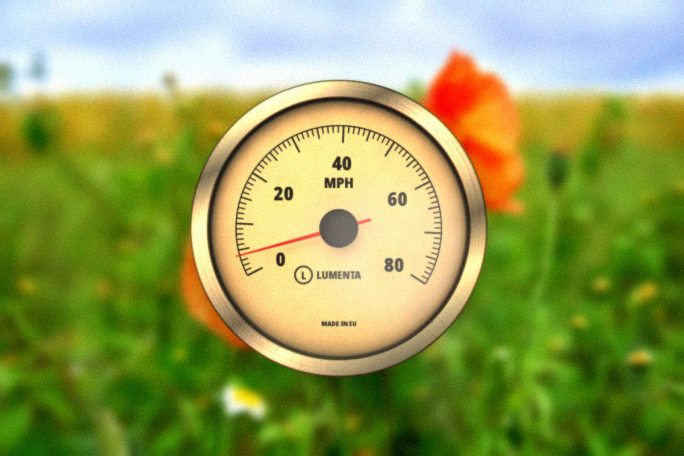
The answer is 4 mph
